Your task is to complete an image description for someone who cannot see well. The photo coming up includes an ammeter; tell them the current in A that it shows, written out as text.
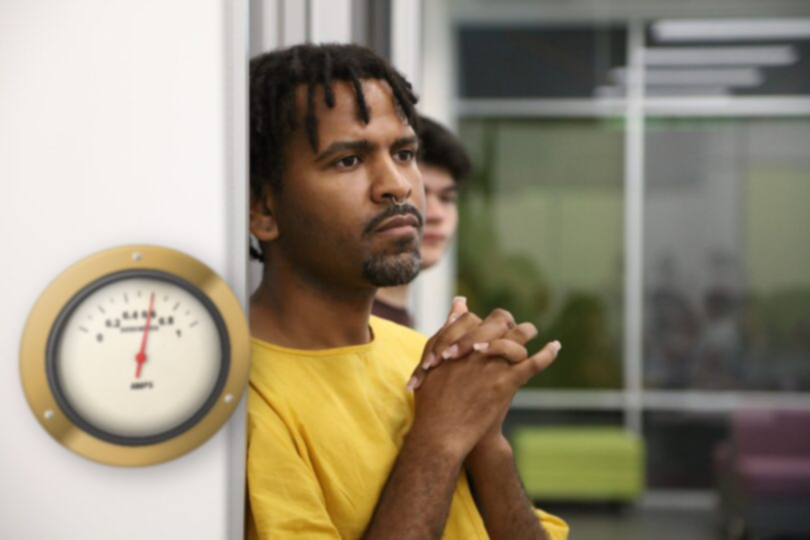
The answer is 0.6 A
